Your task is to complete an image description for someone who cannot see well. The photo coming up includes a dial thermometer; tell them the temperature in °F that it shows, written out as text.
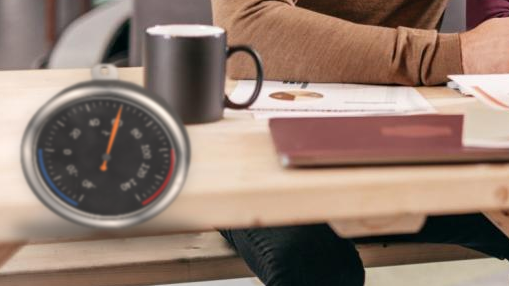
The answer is 60 °F
